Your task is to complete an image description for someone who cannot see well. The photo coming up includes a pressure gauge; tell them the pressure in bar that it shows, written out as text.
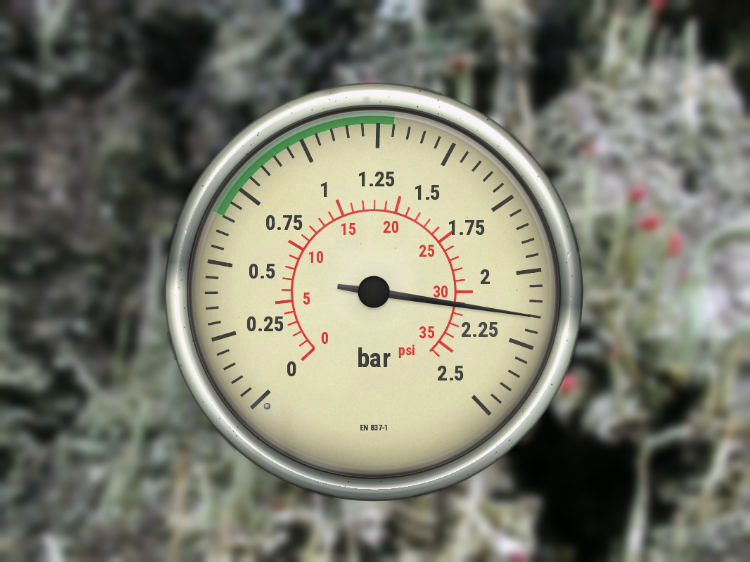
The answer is 2.15 bar
